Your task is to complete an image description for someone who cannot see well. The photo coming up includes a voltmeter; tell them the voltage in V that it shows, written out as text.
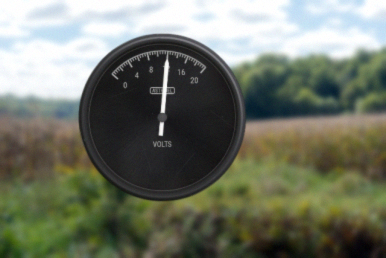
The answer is 12 V
